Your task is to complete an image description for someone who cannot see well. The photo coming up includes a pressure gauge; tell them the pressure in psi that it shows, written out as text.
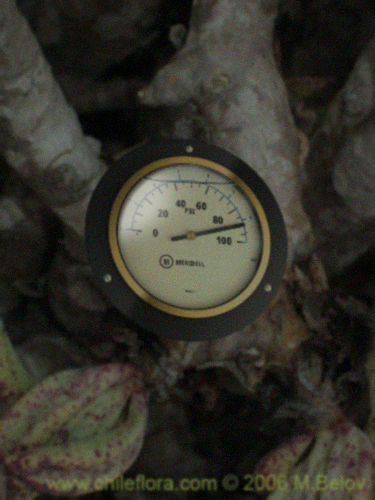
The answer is 90 psi
